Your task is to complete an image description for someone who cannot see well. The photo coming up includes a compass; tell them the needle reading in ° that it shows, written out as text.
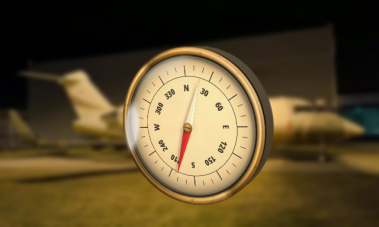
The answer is 200 °
